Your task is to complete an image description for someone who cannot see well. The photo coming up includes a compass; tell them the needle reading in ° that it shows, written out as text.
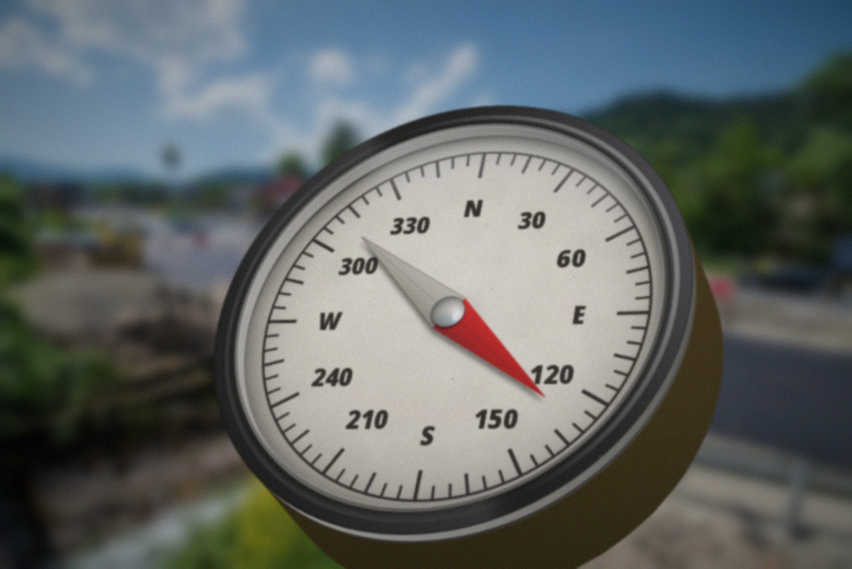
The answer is 130 °
